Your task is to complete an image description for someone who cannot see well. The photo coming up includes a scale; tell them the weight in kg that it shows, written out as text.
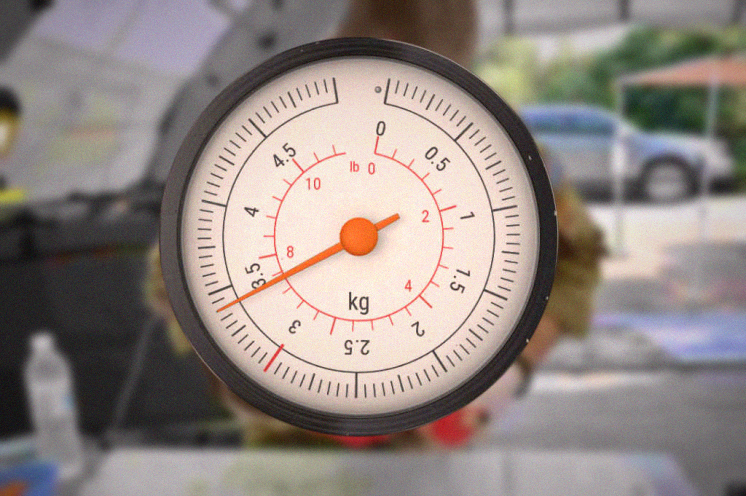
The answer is 3.4 kg
